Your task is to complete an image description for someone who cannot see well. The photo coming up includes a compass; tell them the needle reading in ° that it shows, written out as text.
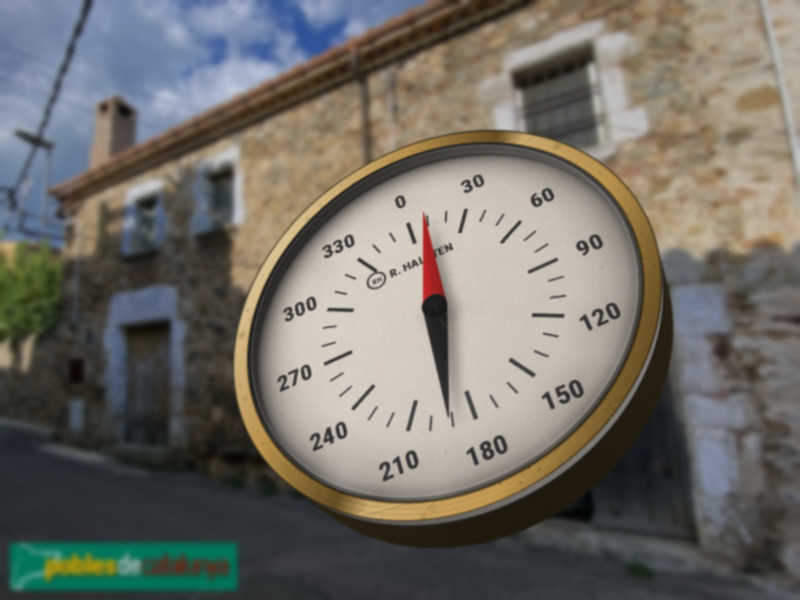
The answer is 10 °
